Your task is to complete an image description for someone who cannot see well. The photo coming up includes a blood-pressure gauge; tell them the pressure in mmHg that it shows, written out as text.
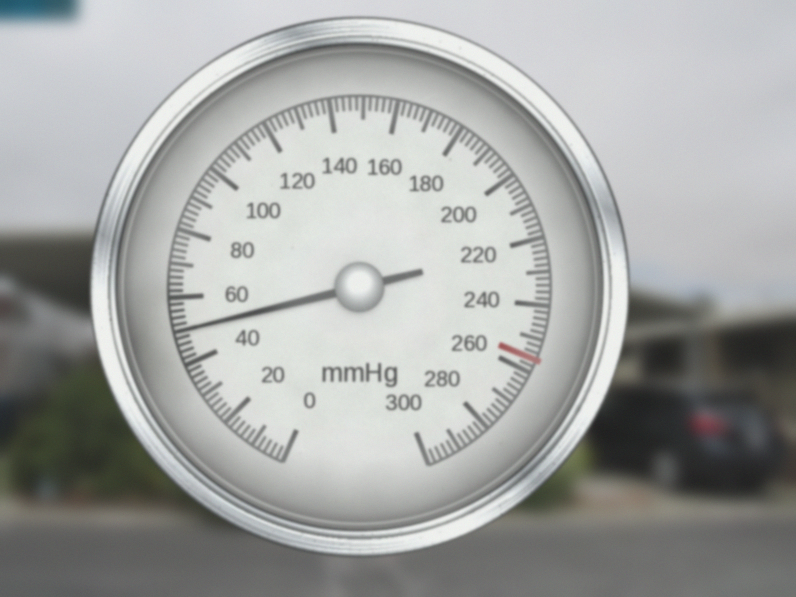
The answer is 50 mmHg
